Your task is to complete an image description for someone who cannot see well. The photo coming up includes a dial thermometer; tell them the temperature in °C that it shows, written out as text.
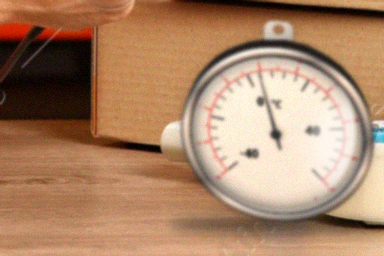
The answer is 4 °C
